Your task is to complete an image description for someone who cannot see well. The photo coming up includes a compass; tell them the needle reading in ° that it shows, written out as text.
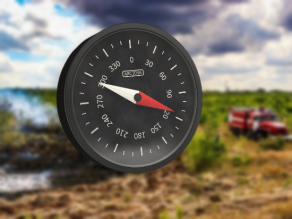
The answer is 115 °
